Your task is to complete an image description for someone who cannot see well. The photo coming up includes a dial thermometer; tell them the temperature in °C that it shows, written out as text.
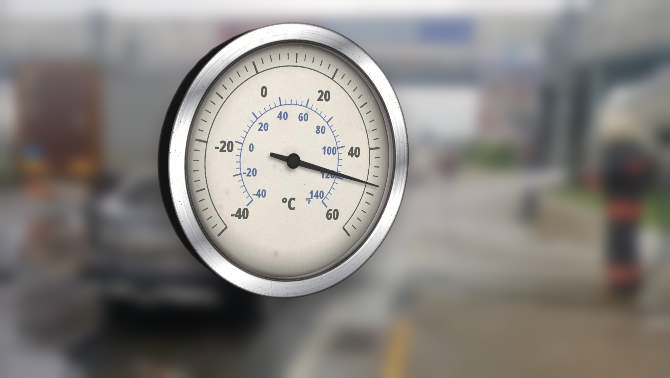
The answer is 48 °C
